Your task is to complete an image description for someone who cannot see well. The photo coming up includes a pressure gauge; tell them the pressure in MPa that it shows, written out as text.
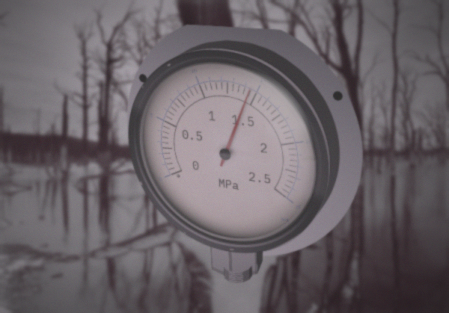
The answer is 1.45 MPa
